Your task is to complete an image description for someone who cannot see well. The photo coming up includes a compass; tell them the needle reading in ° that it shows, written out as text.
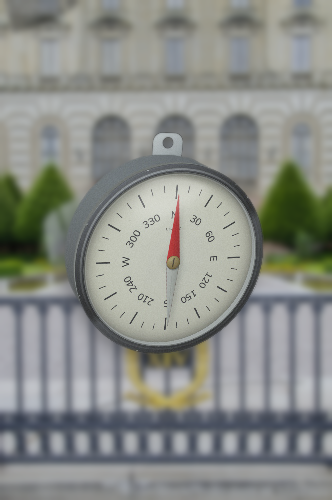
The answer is 0 °
